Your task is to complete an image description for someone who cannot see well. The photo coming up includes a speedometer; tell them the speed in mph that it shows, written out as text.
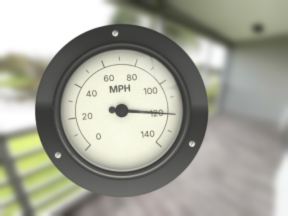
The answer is 120 mph
